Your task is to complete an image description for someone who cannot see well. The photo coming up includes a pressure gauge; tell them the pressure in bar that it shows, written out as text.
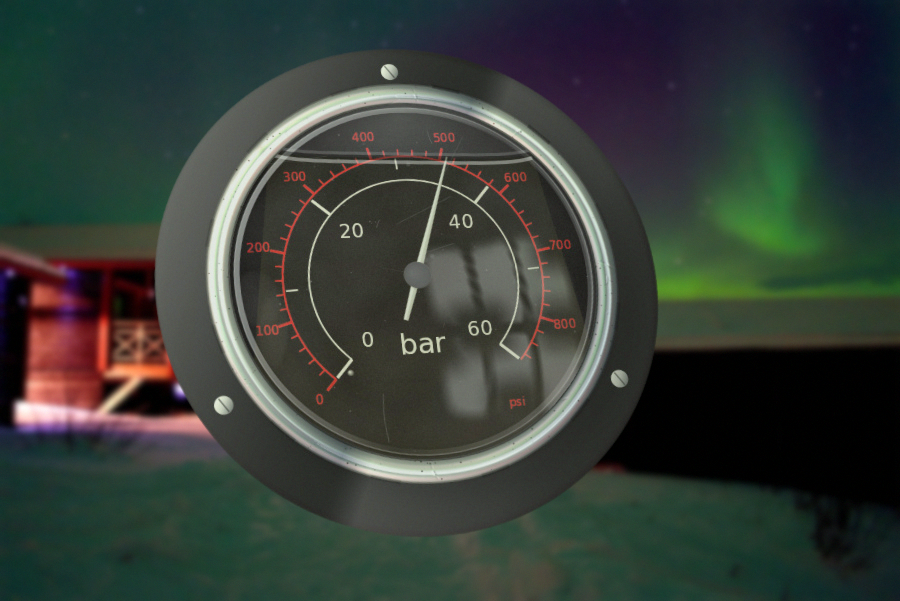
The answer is 35 bar
